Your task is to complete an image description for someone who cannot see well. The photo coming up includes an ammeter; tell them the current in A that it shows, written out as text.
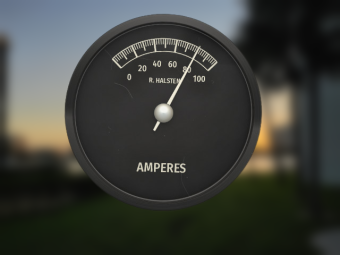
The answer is 80 A
